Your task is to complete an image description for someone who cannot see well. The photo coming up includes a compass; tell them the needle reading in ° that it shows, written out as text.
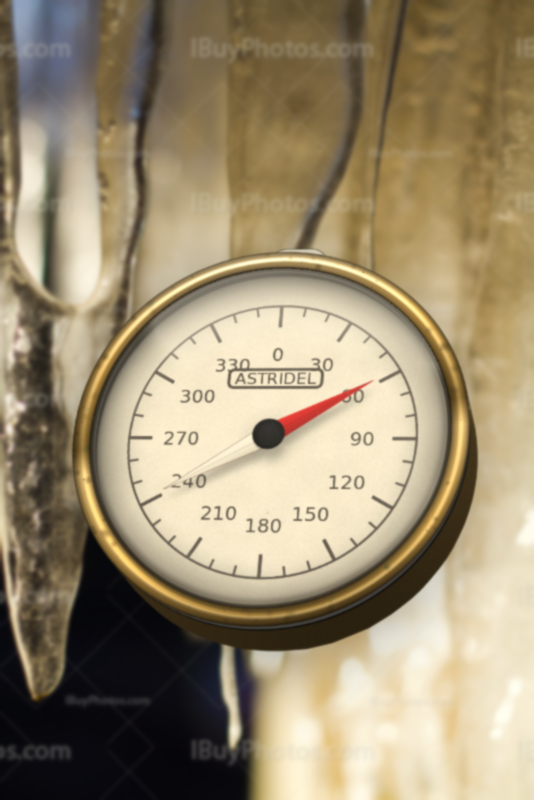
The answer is 60 °
